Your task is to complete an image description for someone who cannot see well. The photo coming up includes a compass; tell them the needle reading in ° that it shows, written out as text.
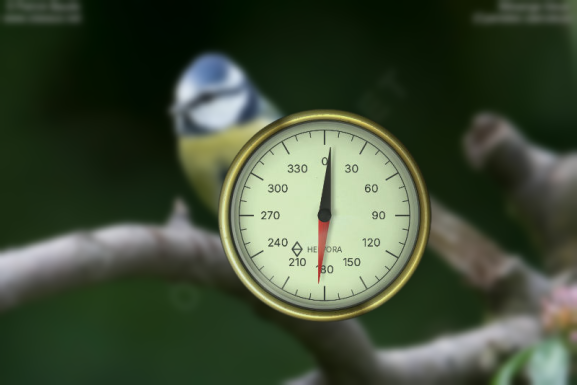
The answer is 185 °
